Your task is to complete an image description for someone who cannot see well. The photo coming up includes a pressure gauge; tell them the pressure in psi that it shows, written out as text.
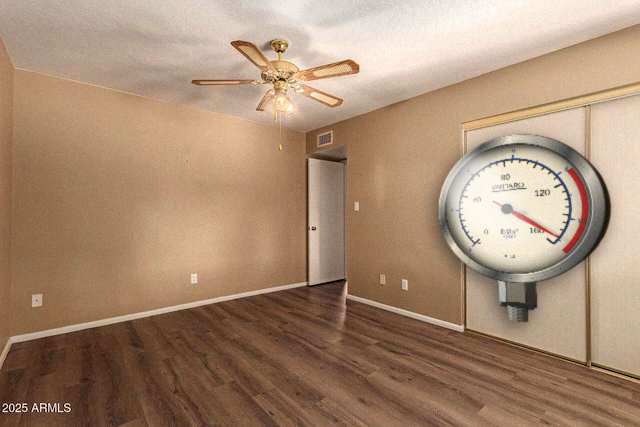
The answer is 155 psi
